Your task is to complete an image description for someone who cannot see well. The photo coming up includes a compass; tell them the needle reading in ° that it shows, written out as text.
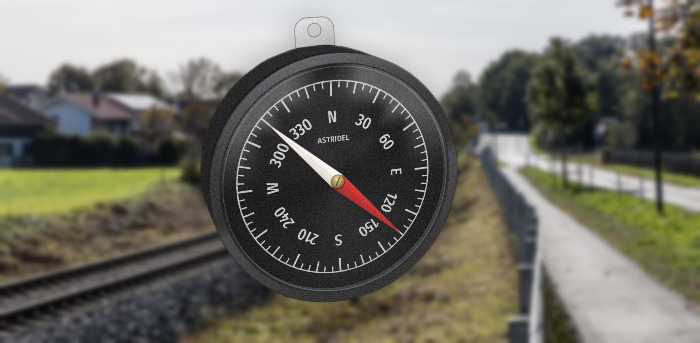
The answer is 135 °
